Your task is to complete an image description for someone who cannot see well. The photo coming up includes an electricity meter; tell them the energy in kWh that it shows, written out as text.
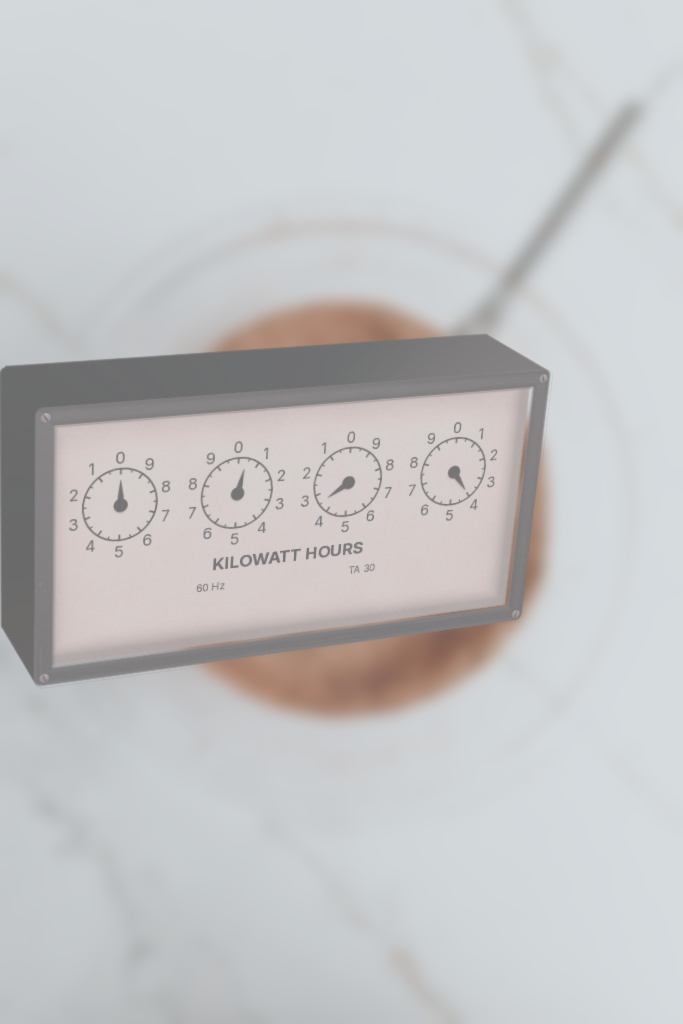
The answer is 34 kWh
